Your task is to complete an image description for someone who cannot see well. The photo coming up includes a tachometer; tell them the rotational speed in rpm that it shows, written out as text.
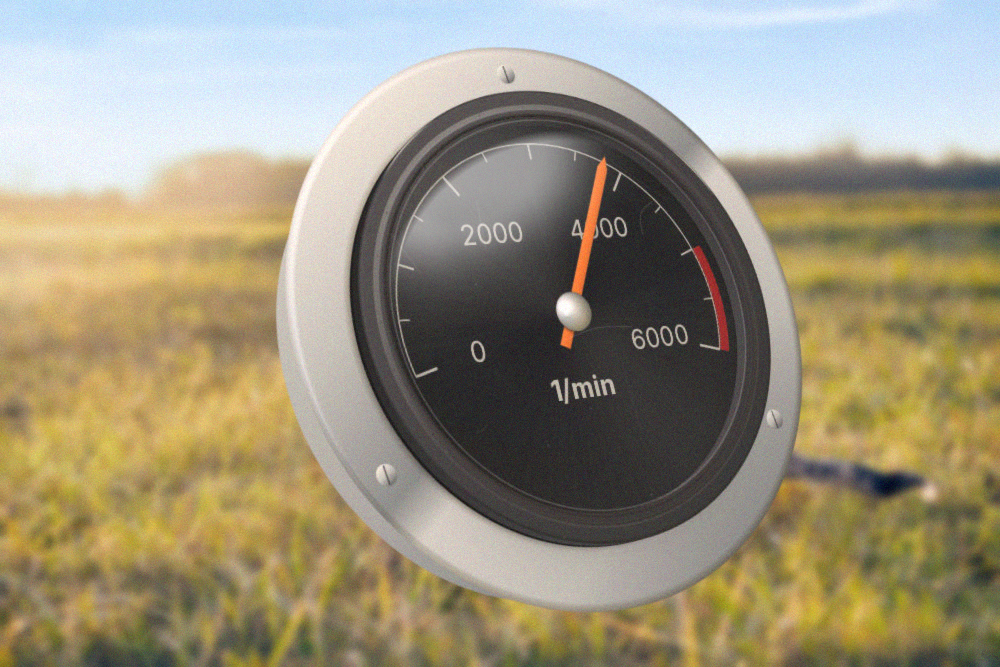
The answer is 3750 rpm
